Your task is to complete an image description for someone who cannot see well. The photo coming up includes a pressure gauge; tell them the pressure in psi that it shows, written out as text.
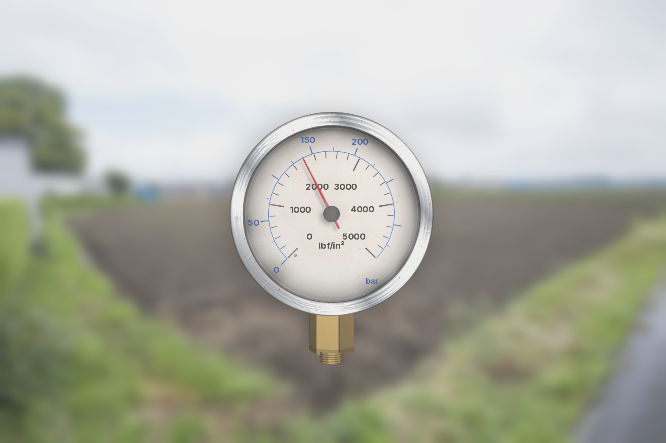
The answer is 2000 psi
